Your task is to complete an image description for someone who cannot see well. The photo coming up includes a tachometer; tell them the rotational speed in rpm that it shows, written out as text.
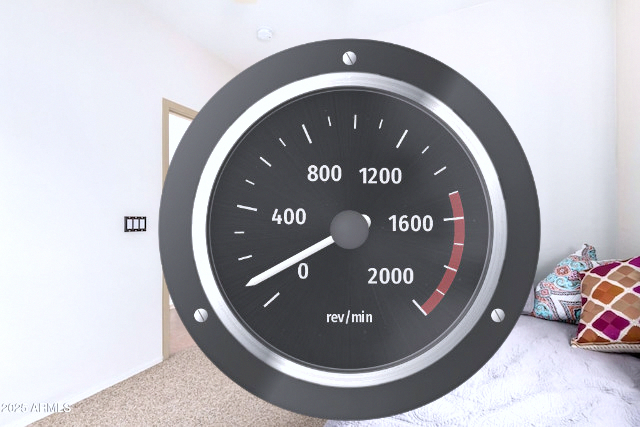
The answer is 100 rpm
